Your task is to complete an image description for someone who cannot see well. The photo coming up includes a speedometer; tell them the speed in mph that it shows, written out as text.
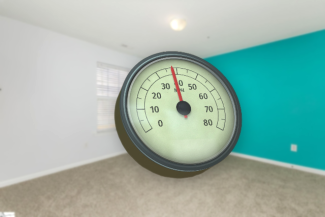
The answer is 37.5 mph
